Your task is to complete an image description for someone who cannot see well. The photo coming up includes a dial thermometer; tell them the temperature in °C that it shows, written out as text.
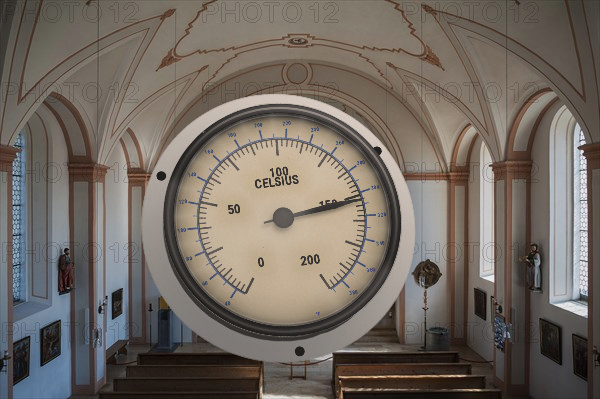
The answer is 152.5 °C
